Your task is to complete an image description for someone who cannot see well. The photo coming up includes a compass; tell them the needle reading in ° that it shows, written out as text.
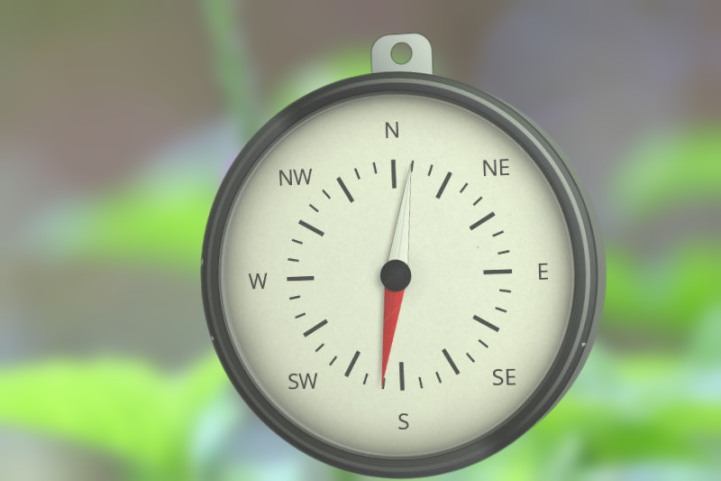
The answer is 190 °
